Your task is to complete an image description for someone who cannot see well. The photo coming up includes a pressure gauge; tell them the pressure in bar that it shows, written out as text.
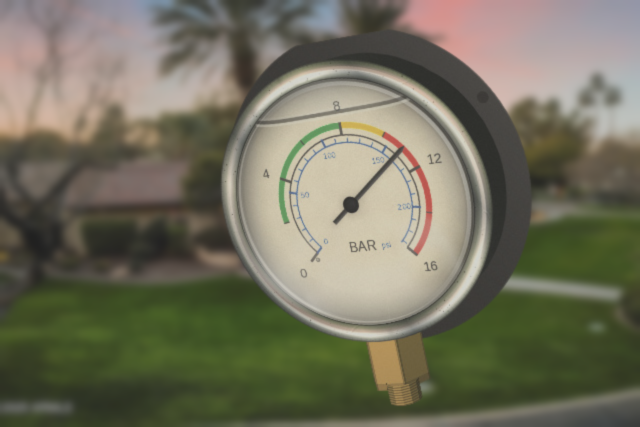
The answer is 11 bar
